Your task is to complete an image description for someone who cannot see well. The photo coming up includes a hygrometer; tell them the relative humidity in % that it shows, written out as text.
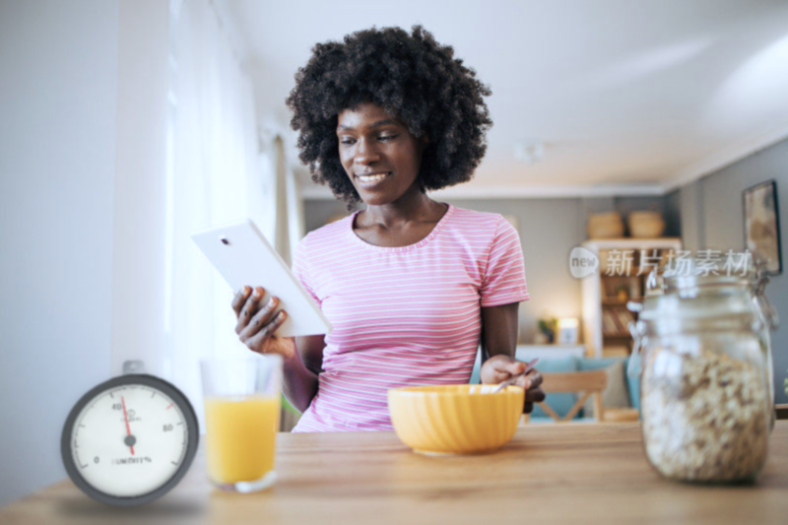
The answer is 45 %
